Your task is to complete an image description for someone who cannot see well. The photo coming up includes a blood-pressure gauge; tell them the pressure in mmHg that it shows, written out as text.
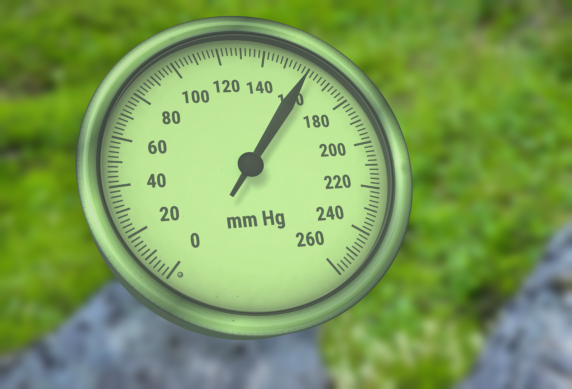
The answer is 160 mmHg
